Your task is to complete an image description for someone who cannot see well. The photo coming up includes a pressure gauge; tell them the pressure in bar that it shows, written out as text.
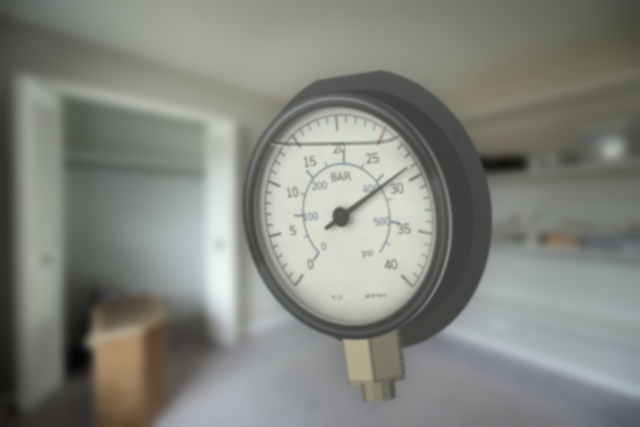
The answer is 29 bar
